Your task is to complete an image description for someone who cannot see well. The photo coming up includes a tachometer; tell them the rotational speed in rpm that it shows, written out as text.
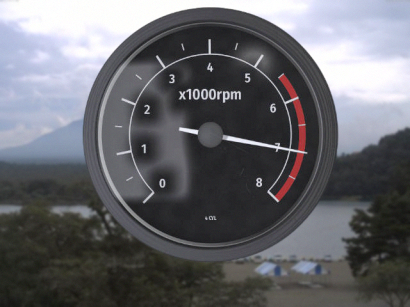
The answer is 7000 rpm
